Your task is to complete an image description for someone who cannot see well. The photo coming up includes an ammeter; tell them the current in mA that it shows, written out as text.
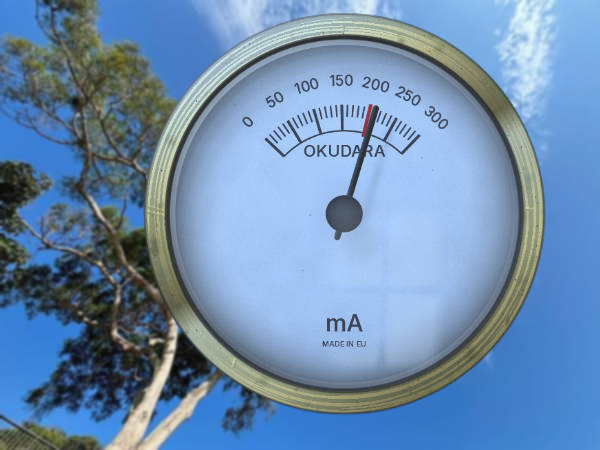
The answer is 210 mA
